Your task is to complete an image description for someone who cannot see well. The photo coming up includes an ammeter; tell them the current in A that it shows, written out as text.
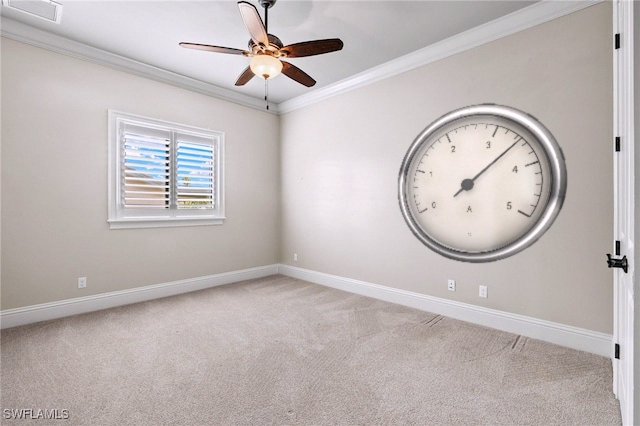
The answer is 3.5 A
